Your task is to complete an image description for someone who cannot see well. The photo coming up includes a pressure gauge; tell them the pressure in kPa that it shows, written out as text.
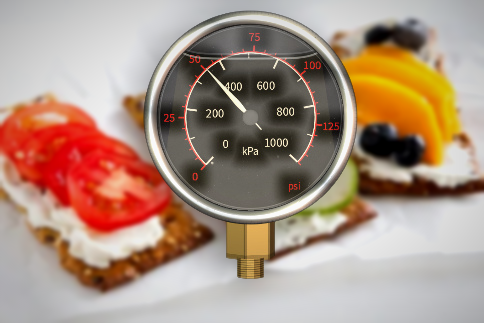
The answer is 350 kPa
